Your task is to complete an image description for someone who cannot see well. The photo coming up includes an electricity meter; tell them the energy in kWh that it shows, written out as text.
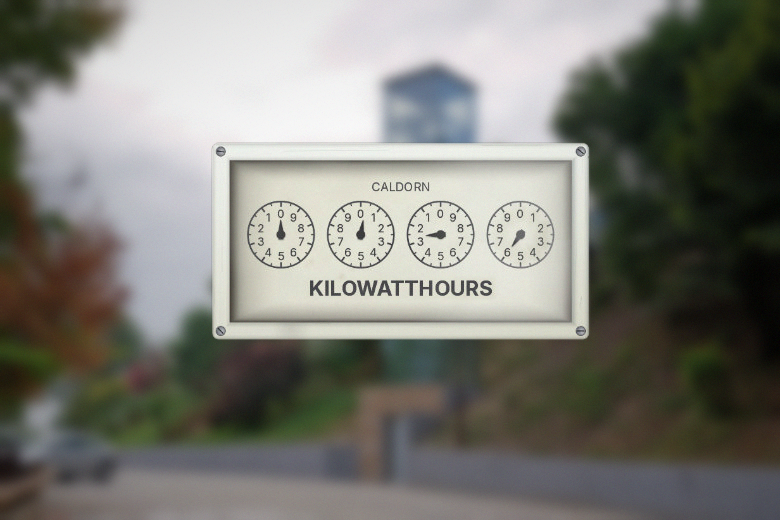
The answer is 26 kWh
